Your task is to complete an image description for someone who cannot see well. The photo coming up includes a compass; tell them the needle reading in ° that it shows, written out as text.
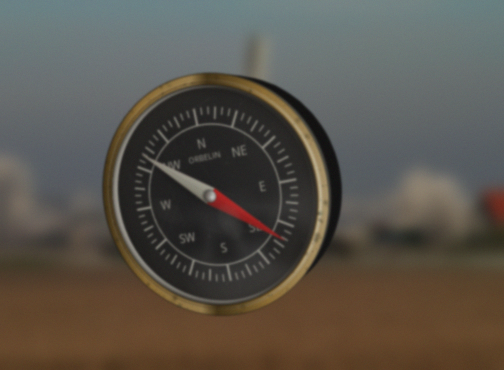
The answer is 130 °
